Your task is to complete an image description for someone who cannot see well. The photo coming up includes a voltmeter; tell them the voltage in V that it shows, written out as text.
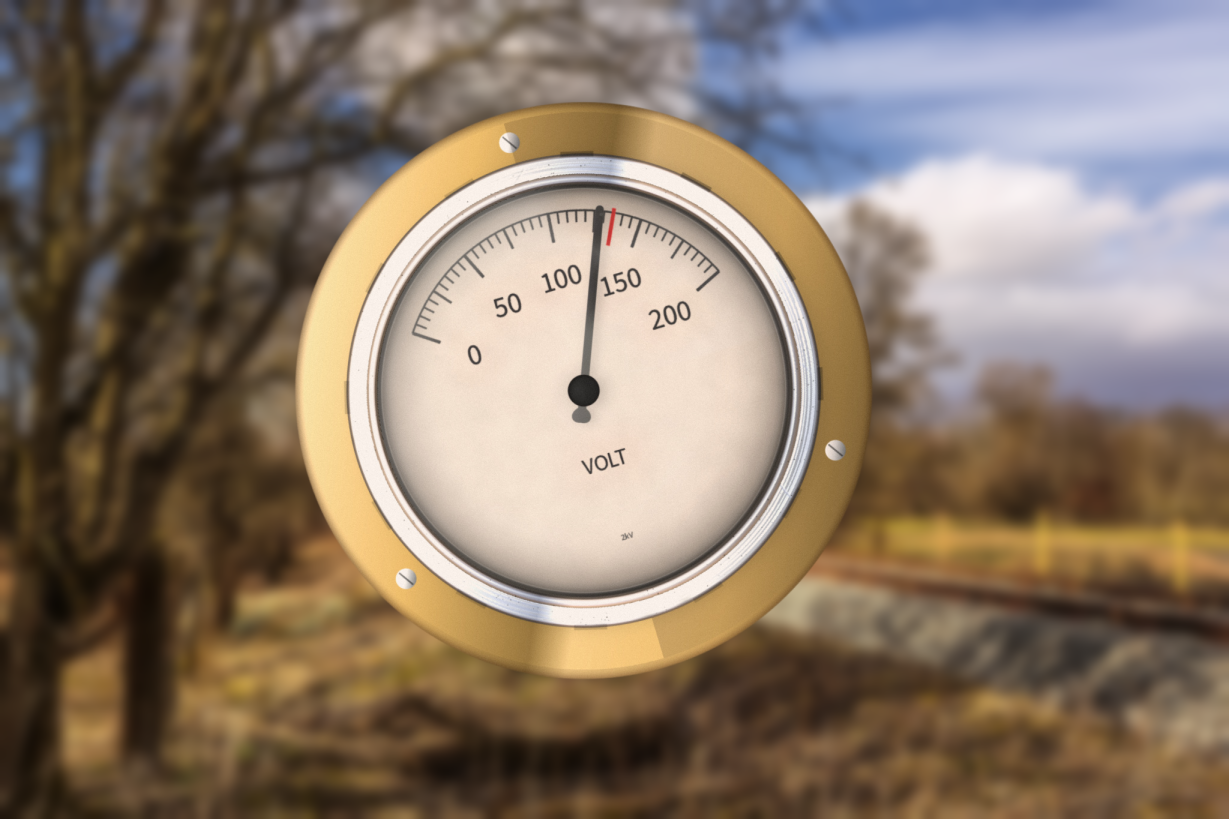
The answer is 127.5 V
